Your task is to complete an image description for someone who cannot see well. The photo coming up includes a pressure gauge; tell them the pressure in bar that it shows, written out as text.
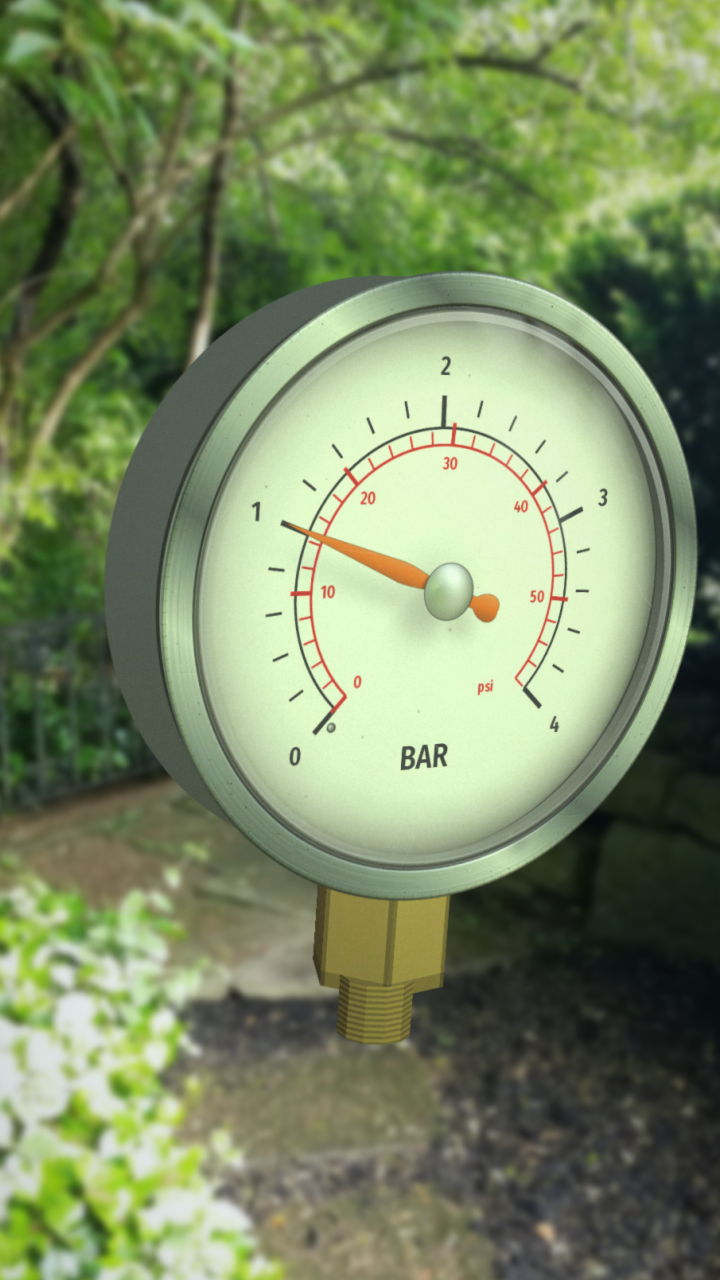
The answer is 1 bar
